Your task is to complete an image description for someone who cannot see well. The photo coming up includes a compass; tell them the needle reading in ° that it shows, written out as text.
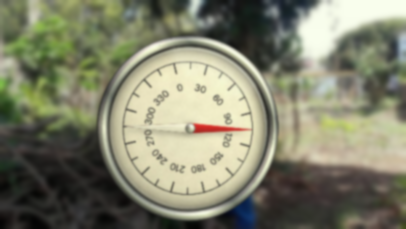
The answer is 105 °
